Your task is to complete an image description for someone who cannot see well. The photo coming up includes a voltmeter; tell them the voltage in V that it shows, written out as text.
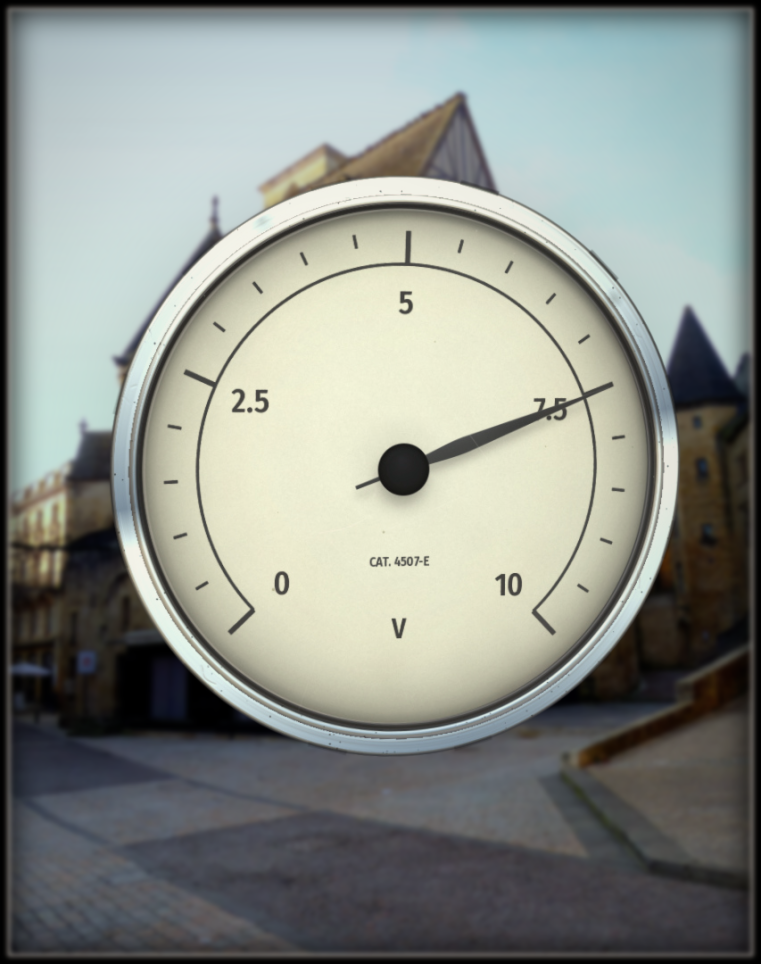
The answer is 7.5 V
